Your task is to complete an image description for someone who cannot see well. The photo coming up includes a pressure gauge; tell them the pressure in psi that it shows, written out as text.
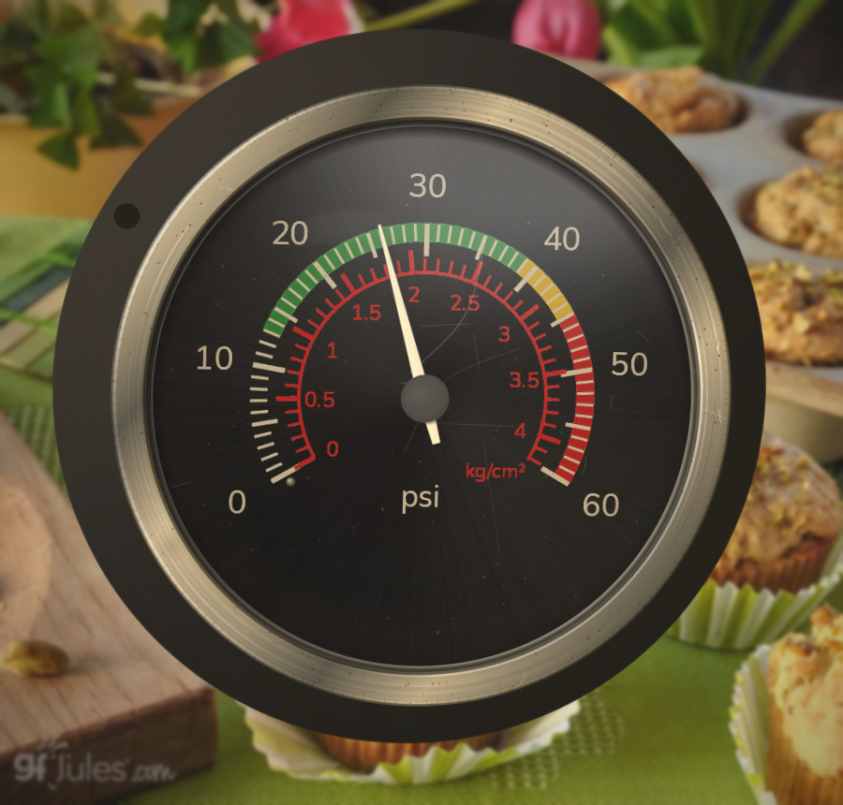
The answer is 26 psi
